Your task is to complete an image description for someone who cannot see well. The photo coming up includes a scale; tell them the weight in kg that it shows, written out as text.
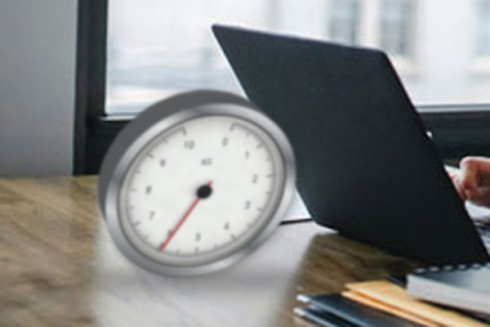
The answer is 6 kg
